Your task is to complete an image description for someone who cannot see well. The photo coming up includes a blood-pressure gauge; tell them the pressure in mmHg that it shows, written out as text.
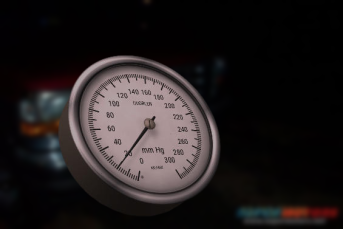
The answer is 20 mmHg
